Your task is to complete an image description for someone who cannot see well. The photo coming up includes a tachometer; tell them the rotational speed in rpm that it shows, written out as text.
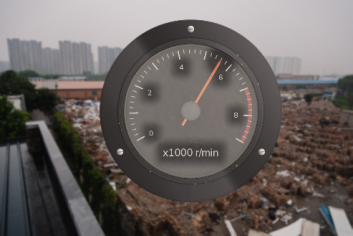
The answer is 5600 rpm
